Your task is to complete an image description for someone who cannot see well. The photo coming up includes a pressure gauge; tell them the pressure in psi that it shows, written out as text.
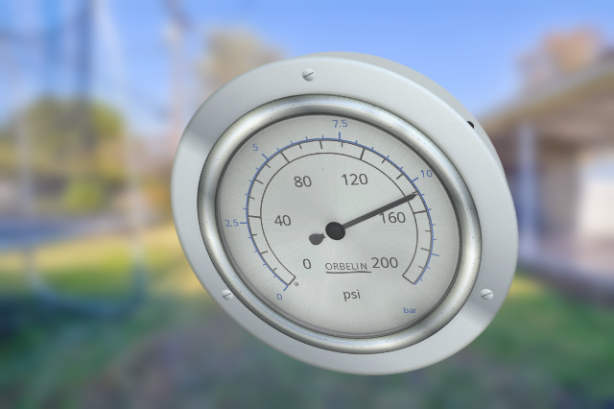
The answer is 150 psi
